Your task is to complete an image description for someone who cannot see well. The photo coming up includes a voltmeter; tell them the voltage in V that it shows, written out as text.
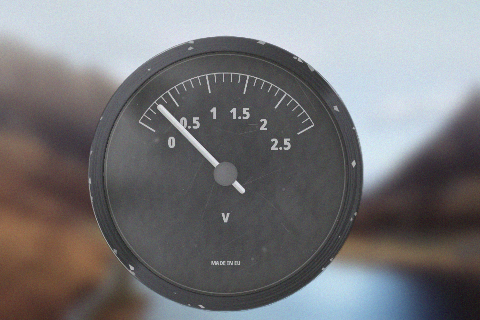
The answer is 0.3 V
